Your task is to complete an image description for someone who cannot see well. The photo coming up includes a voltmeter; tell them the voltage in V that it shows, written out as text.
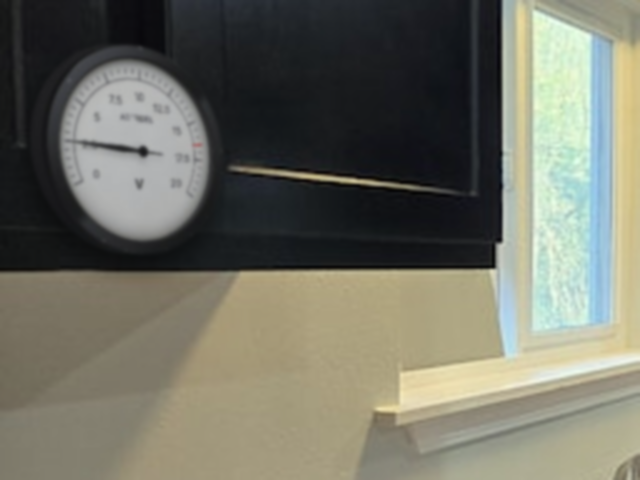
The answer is 2.5 V
